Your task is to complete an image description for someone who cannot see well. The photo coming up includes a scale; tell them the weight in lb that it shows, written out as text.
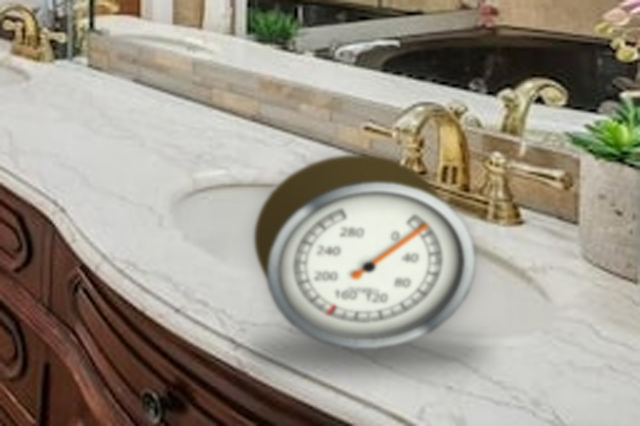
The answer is 10 lb
